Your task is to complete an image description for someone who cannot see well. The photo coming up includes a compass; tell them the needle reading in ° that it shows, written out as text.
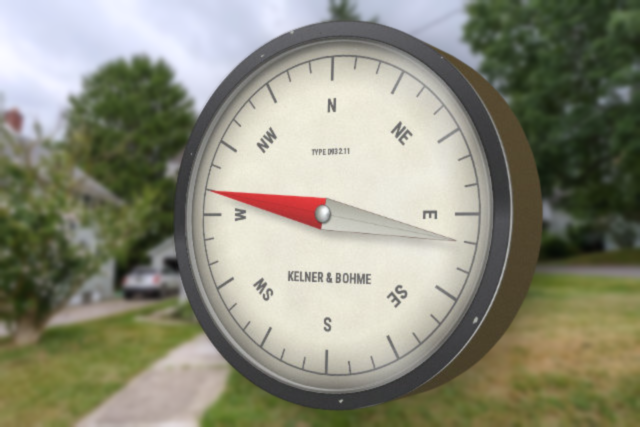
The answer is 280 °
